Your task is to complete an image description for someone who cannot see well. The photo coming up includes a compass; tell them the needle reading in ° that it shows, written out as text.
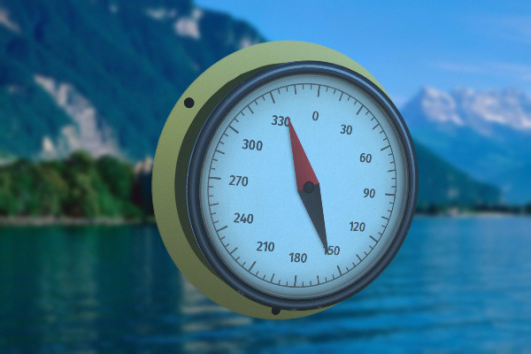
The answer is 335 °
